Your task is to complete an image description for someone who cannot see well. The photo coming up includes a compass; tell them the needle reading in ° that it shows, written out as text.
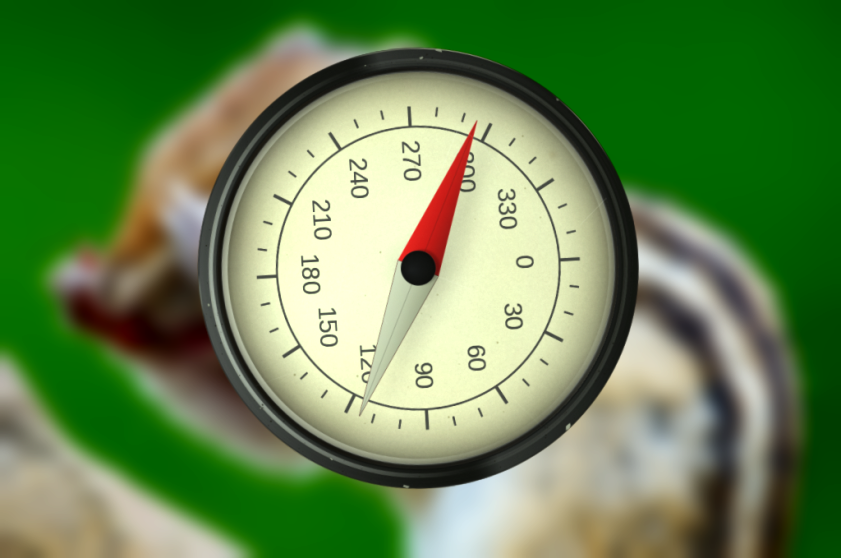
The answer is 295 °
